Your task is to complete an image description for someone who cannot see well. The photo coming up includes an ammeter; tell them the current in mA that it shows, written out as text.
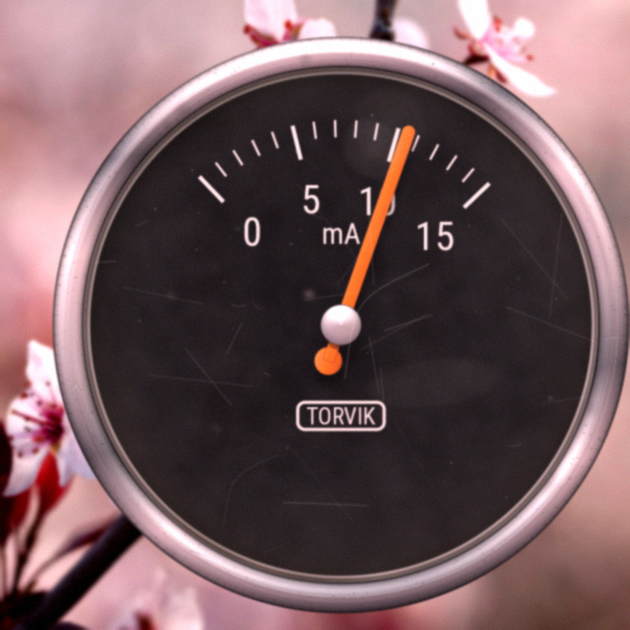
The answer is 10.5 mA
